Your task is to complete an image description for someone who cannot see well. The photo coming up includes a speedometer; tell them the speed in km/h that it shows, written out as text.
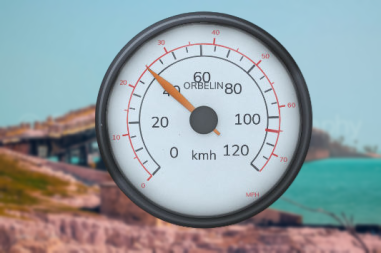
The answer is 40 km/h
